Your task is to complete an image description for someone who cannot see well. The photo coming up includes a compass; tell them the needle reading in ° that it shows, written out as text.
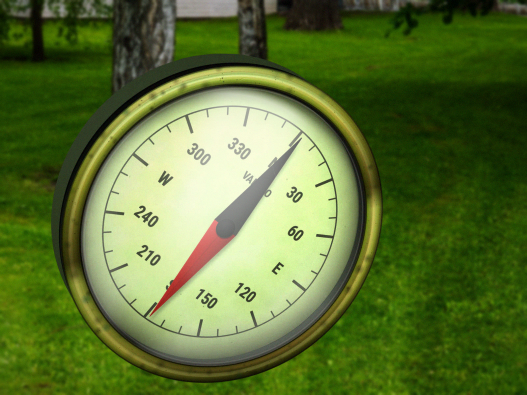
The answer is 180 °
